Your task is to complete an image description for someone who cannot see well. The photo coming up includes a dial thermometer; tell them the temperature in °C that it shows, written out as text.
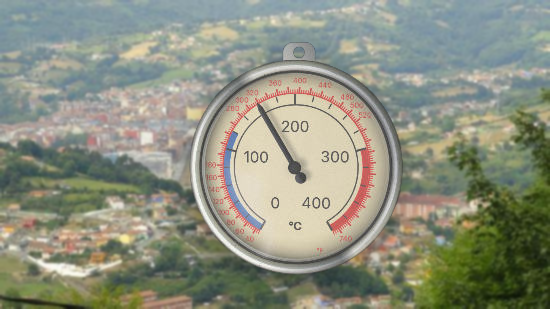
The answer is 160 °C
